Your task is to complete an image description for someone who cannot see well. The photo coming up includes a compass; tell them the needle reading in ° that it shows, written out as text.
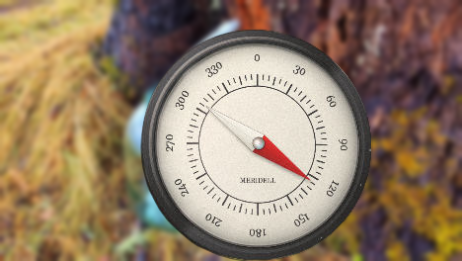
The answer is 125 °
